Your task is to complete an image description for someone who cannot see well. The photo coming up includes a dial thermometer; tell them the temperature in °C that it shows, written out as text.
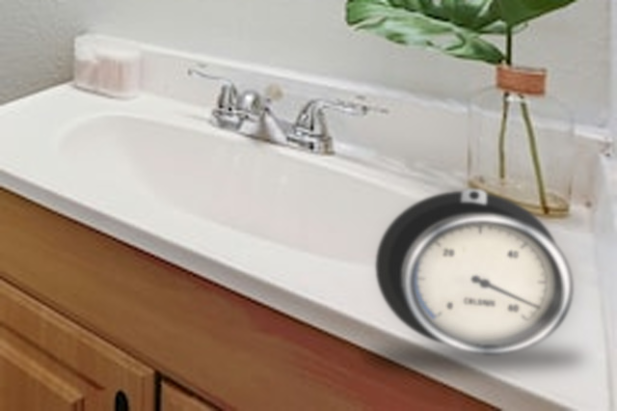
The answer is 56 °C
